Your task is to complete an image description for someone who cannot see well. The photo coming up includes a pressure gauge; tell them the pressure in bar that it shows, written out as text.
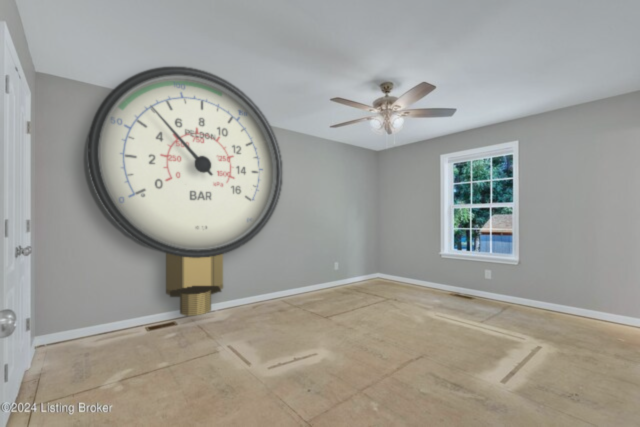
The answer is 5 bar
